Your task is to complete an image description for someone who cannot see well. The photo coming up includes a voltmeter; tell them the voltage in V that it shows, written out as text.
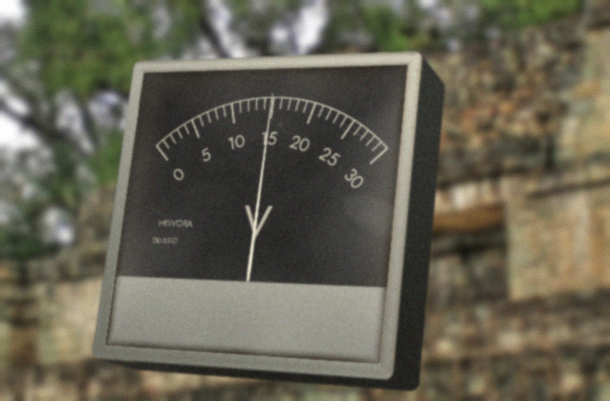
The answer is 15 V
